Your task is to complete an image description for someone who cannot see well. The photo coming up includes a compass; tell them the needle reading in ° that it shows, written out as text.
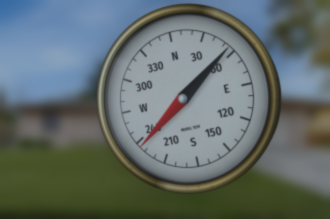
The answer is 235 °
